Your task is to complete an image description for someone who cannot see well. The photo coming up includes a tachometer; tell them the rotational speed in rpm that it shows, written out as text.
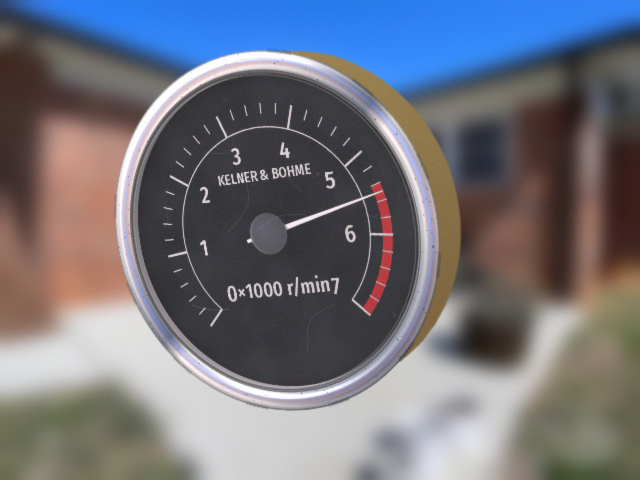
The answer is 5500 rpm
